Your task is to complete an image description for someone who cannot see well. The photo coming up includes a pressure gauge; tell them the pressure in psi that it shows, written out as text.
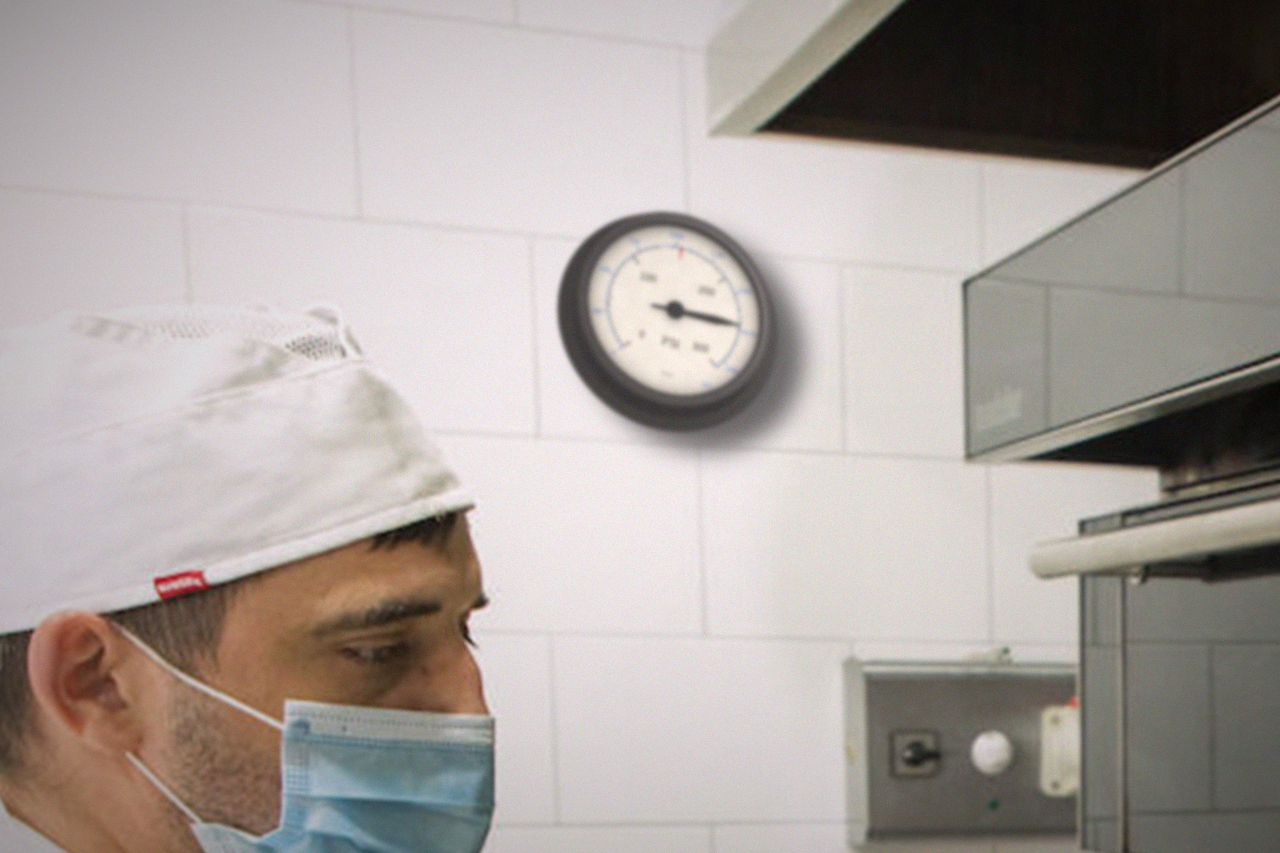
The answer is 250 psi
